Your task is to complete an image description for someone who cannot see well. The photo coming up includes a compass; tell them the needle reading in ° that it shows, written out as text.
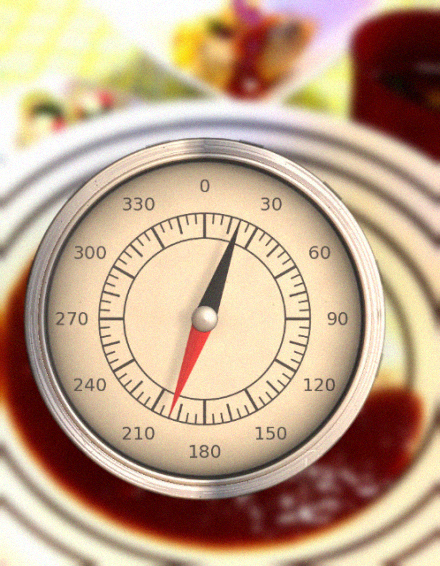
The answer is 200 °
